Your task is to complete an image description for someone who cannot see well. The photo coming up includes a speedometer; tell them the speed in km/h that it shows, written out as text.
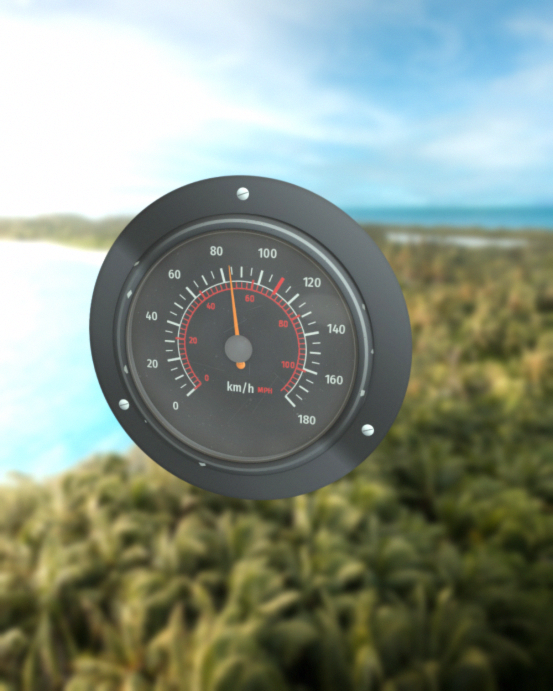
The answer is 85 km/h
